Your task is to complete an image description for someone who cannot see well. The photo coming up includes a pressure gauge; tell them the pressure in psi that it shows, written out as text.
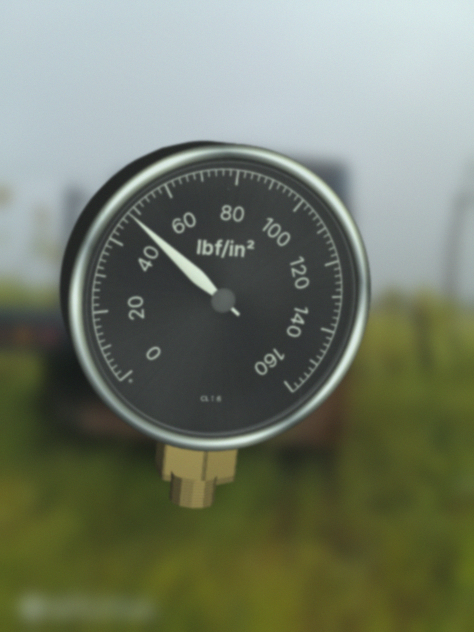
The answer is 48 psi
